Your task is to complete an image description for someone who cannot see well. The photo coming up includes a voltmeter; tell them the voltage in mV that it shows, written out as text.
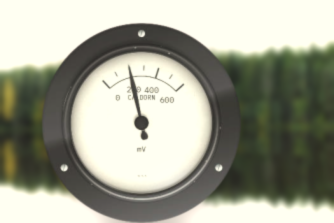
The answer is 200 mV
